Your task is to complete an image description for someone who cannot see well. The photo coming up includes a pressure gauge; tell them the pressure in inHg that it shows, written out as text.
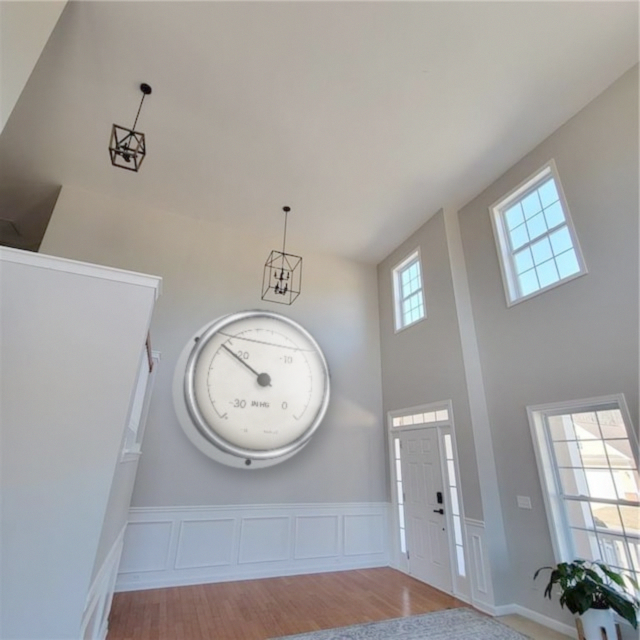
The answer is -21 inHg
